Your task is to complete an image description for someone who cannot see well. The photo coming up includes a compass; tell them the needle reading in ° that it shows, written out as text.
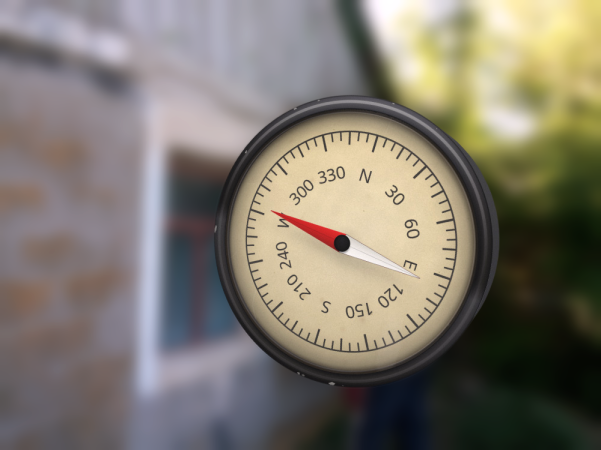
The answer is 275 °
